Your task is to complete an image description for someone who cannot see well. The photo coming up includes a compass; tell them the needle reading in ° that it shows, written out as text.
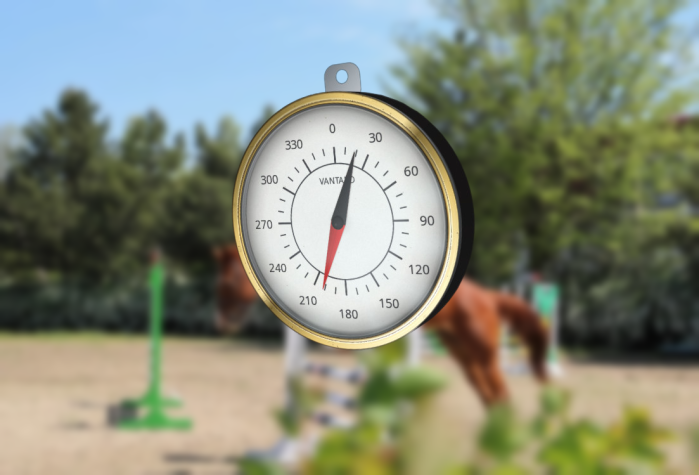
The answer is 200 °
